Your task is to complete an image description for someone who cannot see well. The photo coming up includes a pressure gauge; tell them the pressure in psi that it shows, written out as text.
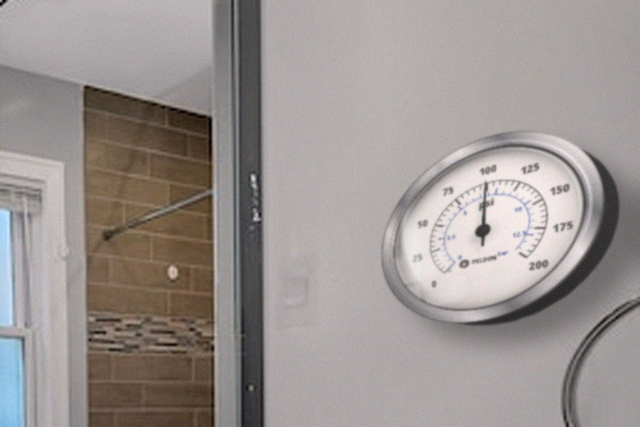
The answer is 100 psi
